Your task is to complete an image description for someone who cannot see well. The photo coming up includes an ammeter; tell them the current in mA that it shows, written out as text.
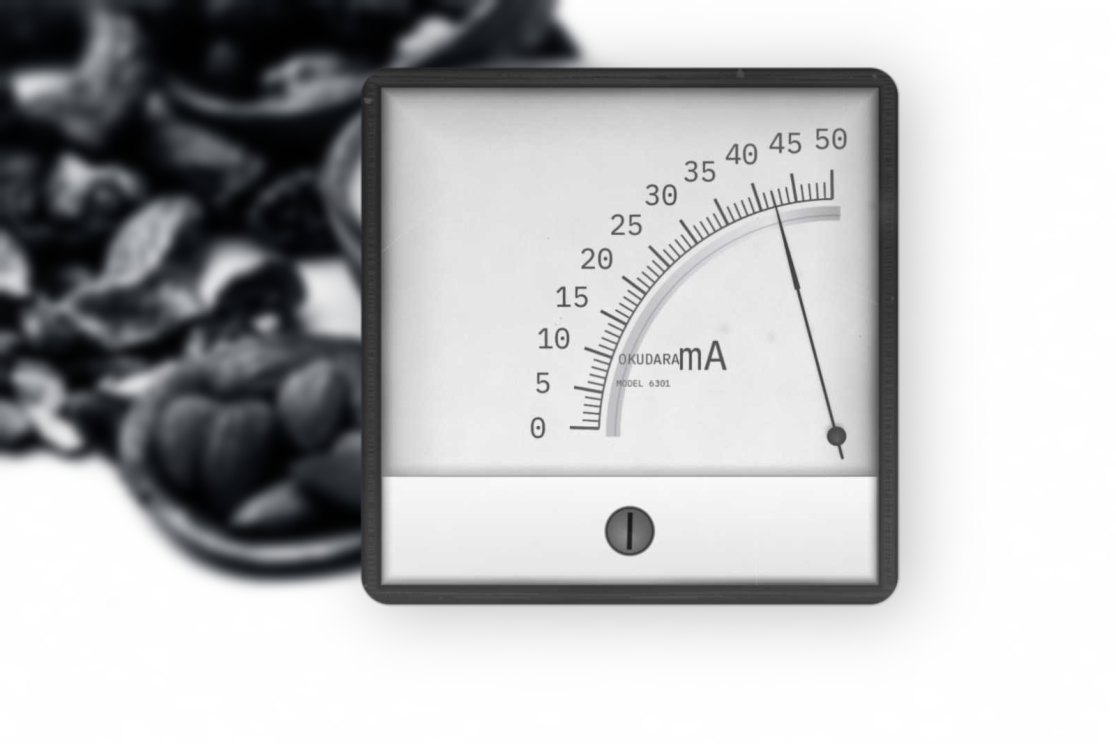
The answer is 42 mA
